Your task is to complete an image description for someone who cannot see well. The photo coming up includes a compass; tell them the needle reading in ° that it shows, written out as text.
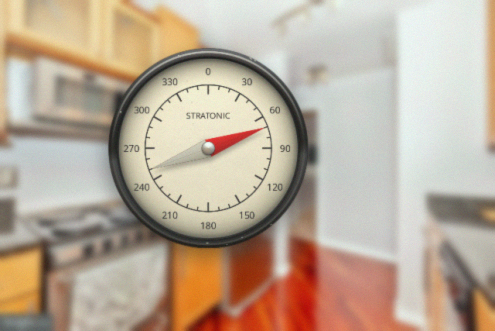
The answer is 70 °
